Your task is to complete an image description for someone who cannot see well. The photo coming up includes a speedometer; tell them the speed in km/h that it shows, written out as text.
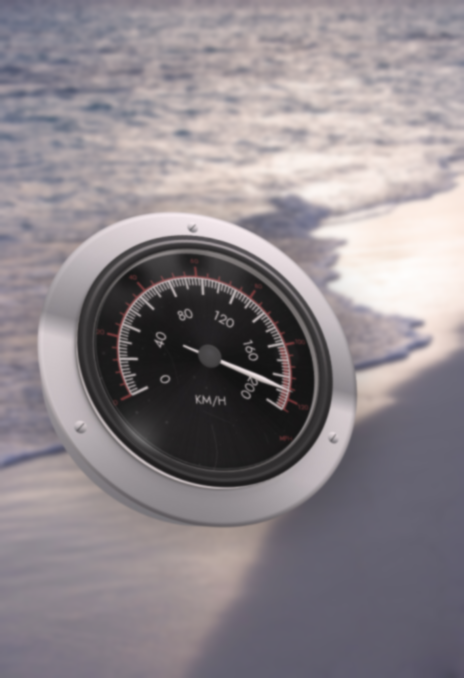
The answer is 190 km/h
